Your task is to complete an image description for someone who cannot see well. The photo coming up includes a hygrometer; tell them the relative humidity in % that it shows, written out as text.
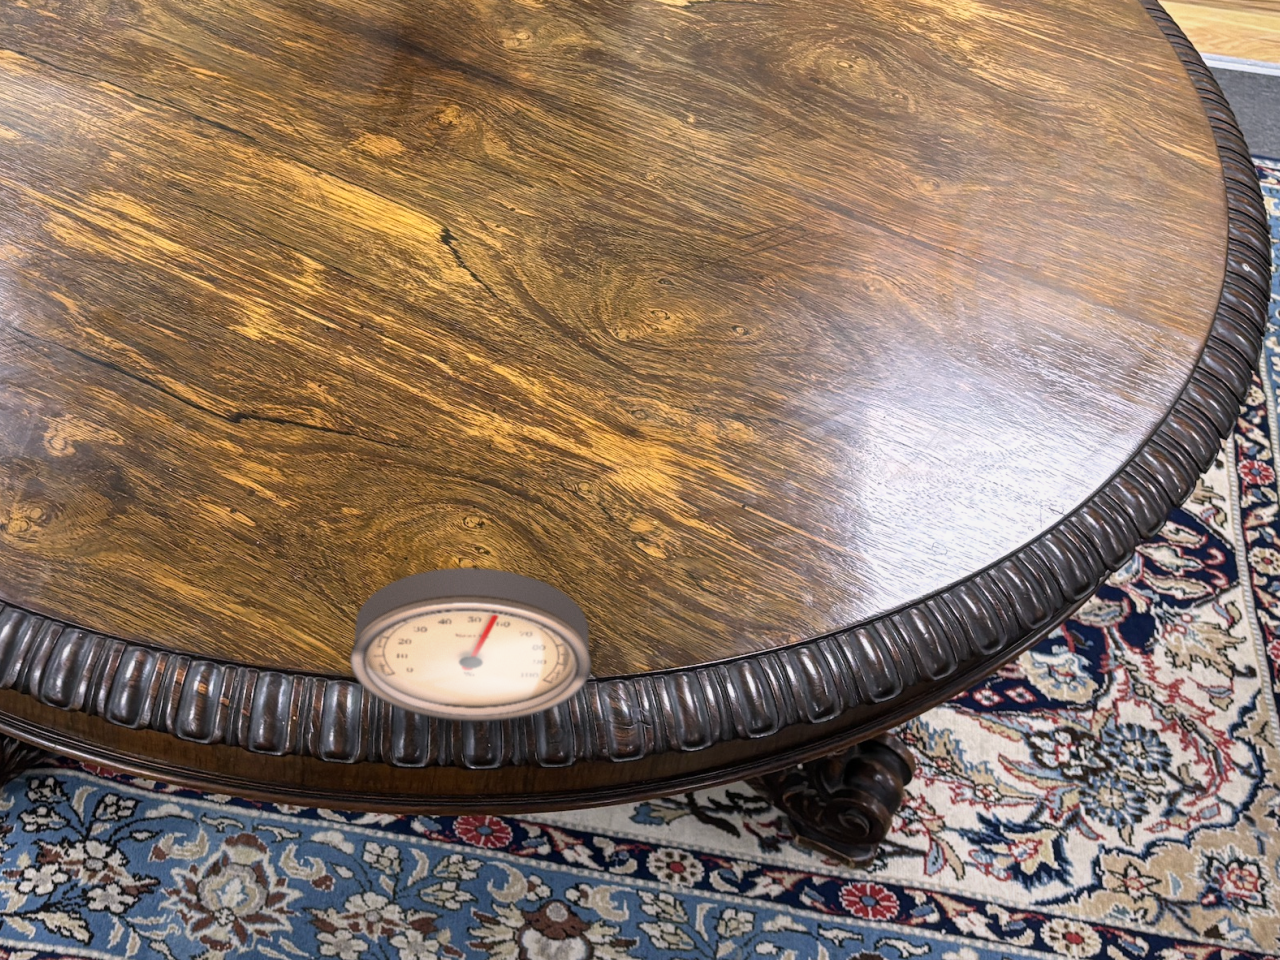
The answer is 55 %
